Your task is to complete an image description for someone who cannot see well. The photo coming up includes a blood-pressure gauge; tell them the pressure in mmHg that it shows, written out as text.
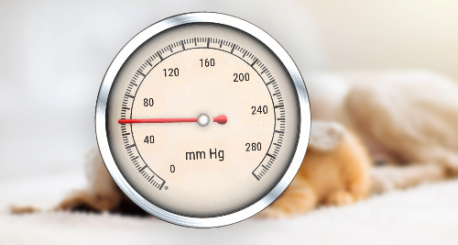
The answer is 60 mmHg
